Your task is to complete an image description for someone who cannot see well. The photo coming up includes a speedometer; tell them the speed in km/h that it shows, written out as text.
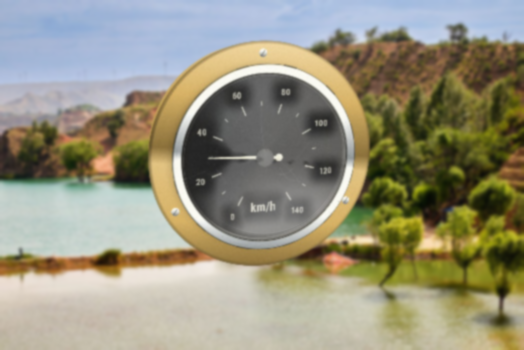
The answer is 30 km/h
